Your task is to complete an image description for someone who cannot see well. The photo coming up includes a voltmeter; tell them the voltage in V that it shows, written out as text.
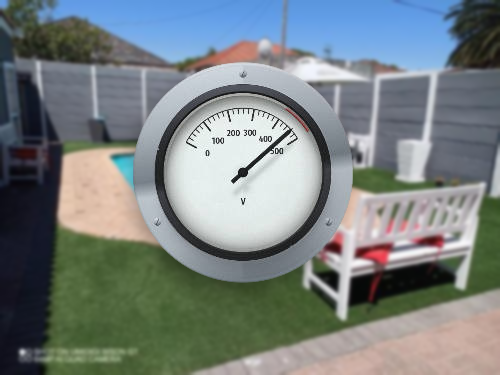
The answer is 460 V
